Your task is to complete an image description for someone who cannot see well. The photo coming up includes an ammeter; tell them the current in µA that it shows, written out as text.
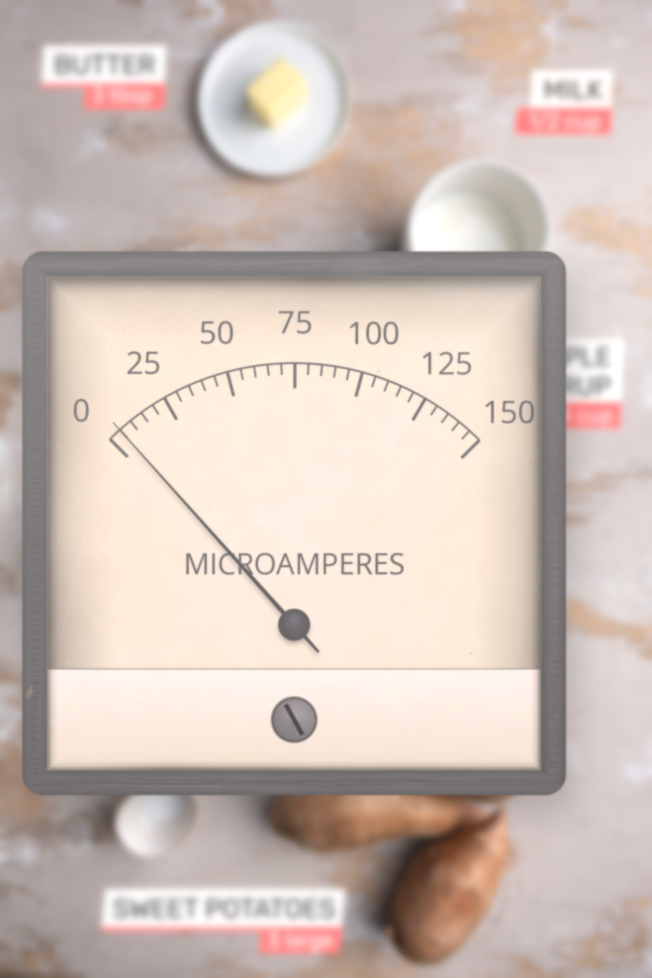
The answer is 5 µA
